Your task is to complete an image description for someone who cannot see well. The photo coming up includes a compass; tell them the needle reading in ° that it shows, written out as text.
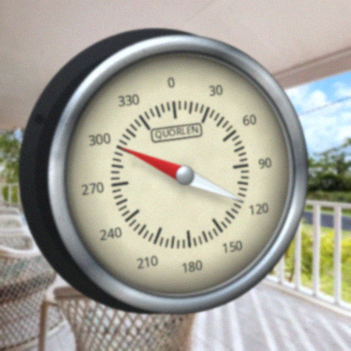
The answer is 300 °
